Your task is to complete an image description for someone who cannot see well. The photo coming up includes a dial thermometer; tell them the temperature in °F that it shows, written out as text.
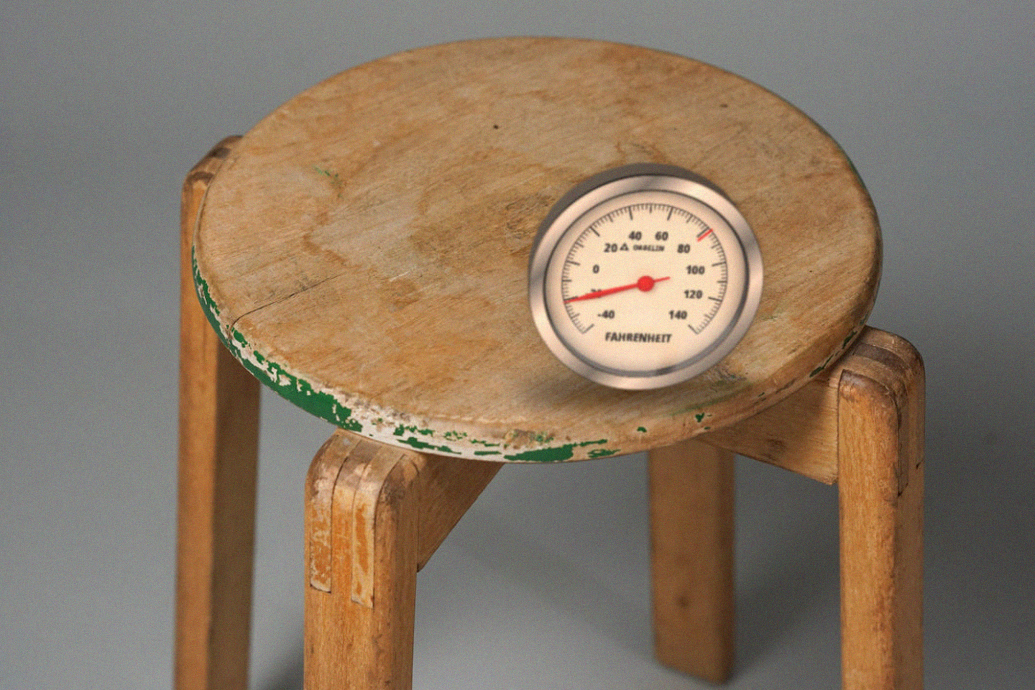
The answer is -20 °F
